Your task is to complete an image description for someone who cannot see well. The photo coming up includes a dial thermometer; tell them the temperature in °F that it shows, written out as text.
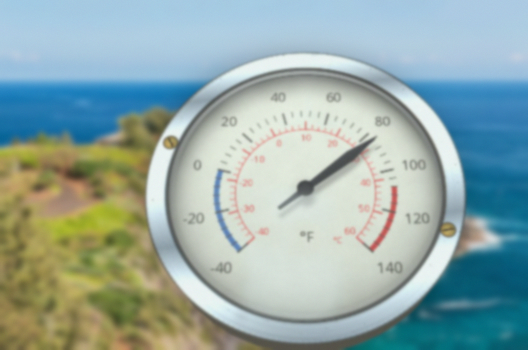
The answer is 84 °F
